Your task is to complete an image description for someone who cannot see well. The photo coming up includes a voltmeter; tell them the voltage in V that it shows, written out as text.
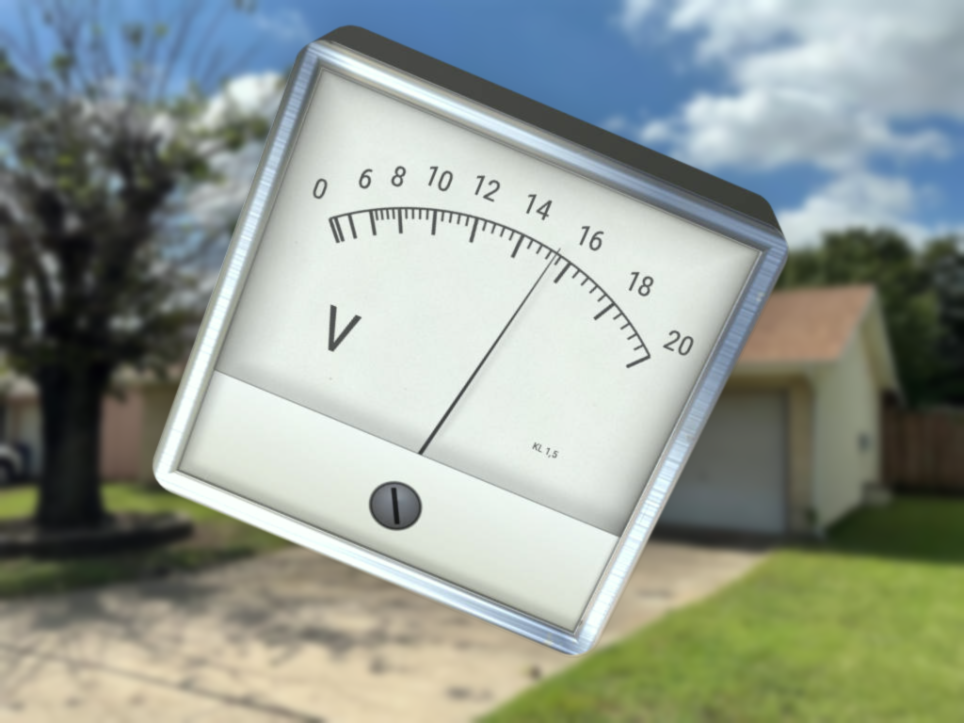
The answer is 15.4 V
